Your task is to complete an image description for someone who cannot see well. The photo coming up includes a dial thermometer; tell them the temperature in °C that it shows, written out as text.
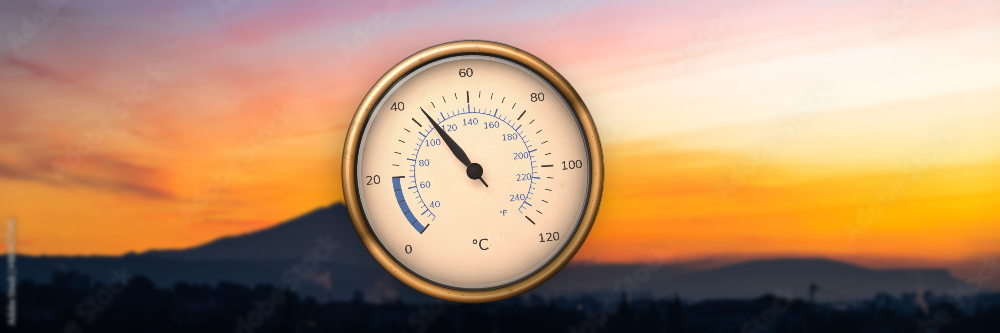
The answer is 44 °C
